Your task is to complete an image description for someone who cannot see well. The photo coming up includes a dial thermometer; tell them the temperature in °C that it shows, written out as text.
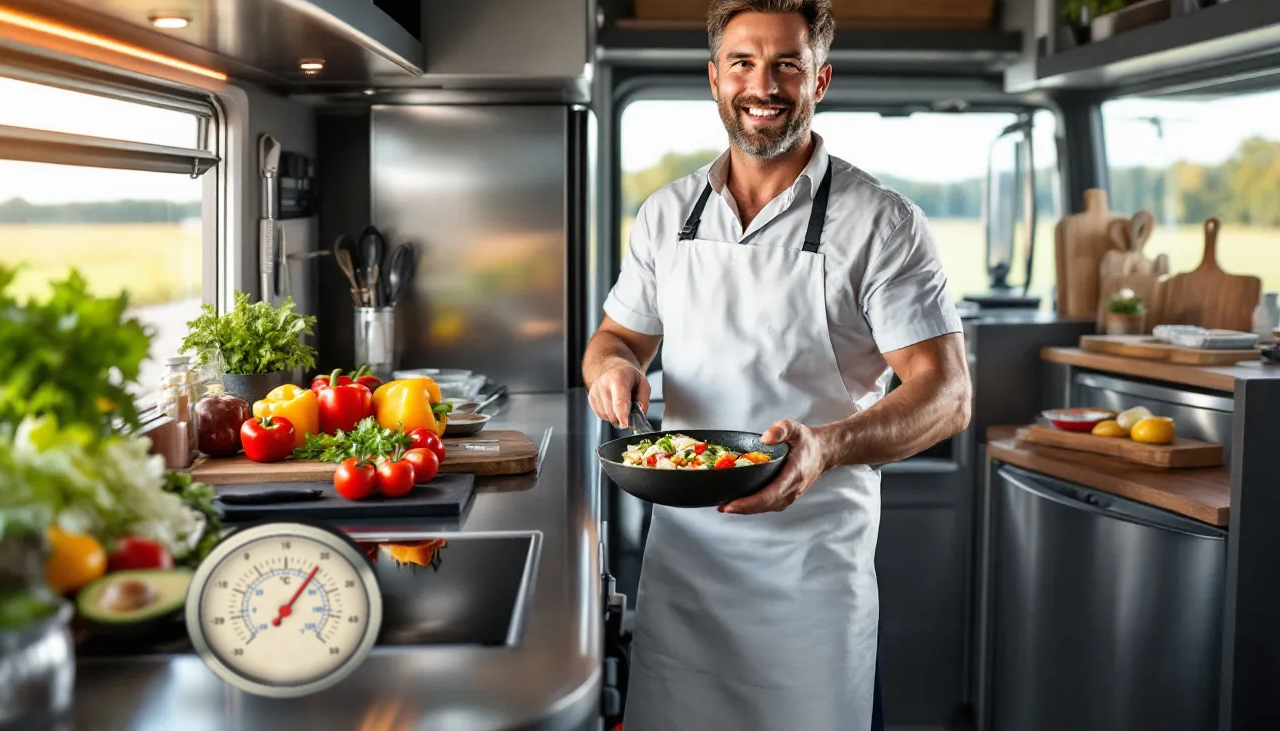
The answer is 20 °C
